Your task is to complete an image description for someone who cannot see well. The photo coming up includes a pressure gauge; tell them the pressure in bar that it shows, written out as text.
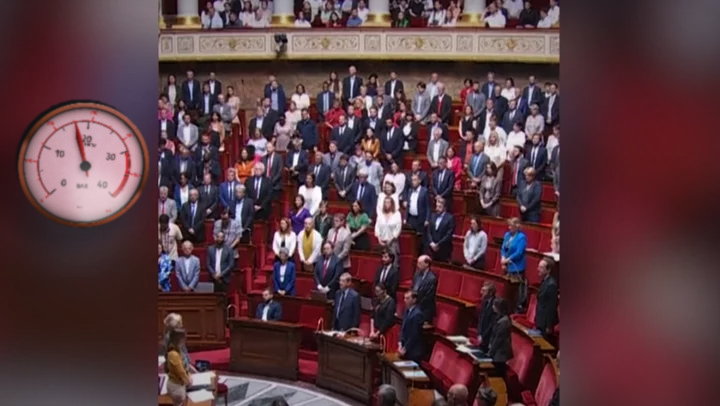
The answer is 17.5 bar
